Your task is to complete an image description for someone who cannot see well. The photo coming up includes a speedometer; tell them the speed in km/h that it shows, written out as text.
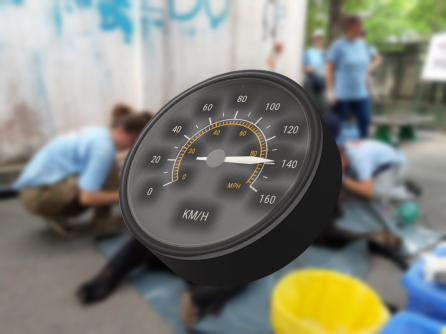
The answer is 140 km/h
